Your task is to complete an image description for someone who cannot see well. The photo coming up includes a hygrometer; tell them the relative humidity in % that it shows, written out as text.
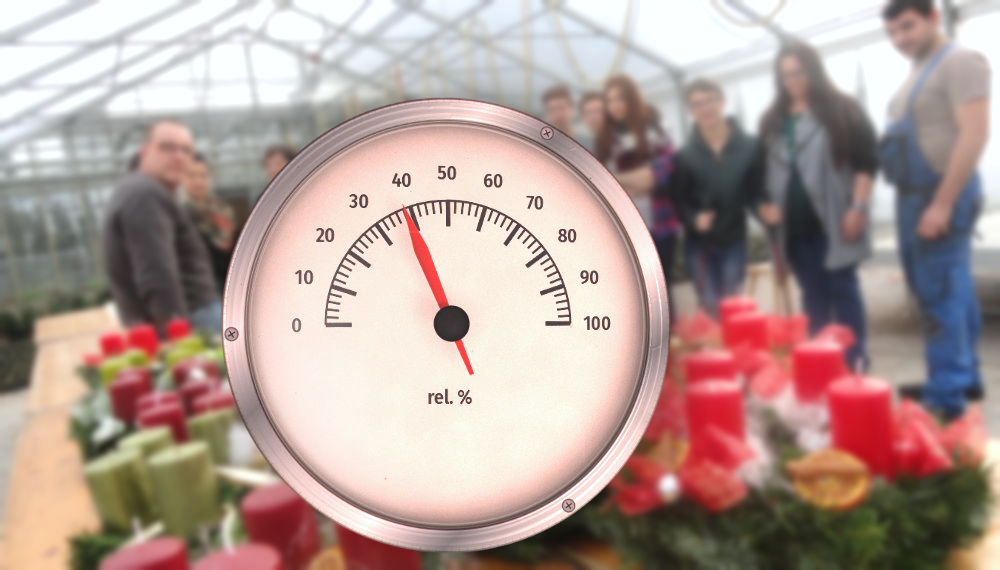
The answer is 38 %
